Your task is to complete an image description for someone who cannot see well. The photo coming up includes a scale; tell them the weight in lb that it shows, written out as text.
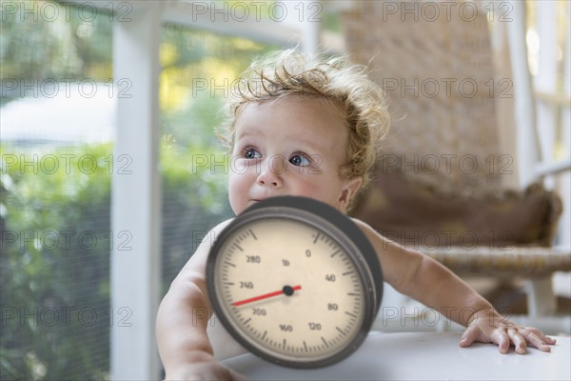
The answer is 220 lb
